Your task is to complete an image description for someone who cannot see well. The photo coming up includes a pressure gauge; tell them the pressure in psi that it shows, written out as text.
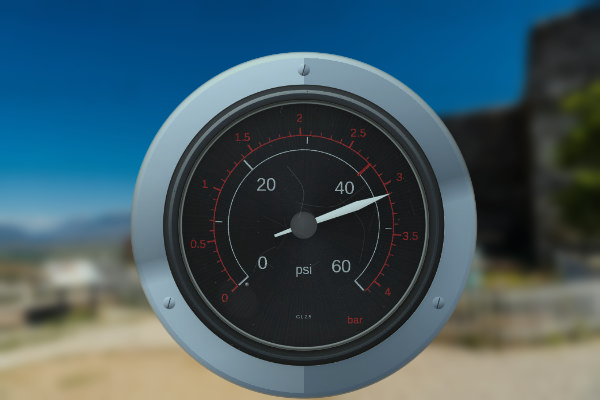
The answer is 45 psi
